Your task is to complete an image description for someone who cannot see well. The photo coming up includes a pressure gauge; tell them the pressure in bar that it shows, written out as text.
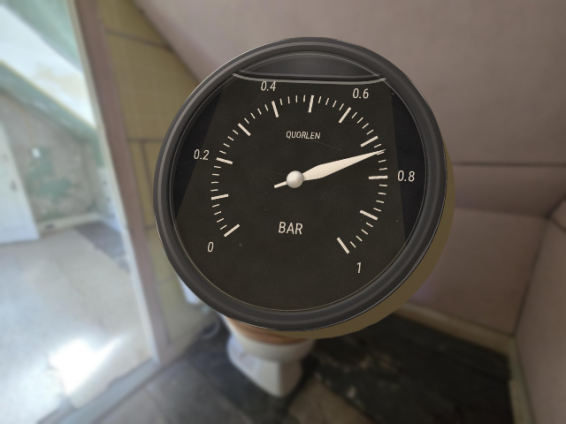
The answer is 0.74 bar
